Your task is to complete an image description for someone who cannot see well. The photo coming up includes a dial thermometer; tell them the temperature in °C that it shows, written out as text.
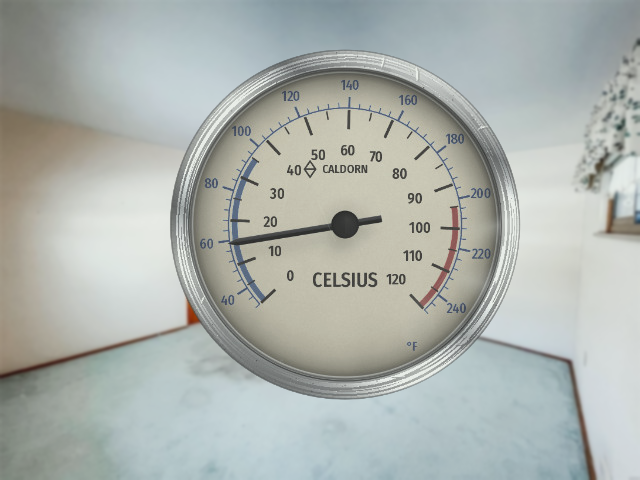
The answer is 15 °C
